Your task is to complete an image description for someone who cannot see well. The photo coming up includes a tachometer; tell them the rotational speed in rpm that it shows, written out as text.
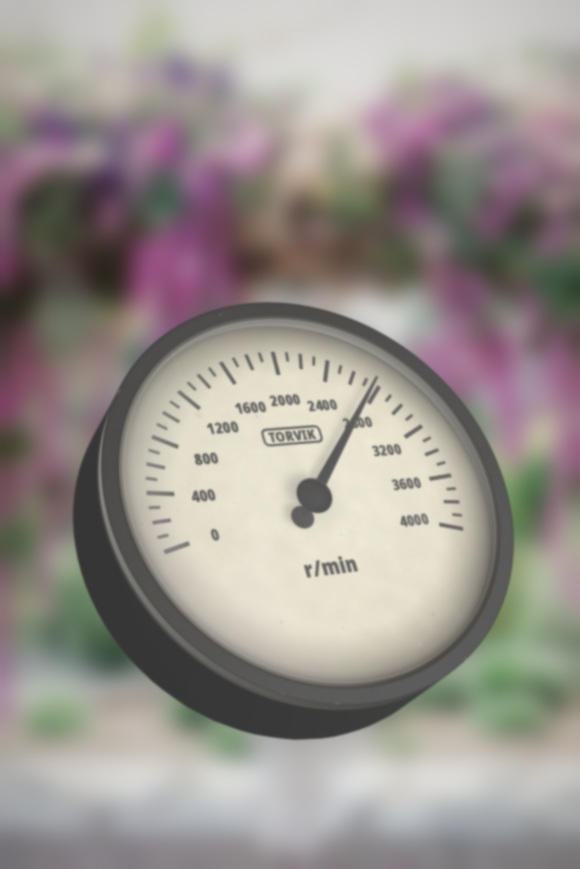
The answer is 2750 rpm
